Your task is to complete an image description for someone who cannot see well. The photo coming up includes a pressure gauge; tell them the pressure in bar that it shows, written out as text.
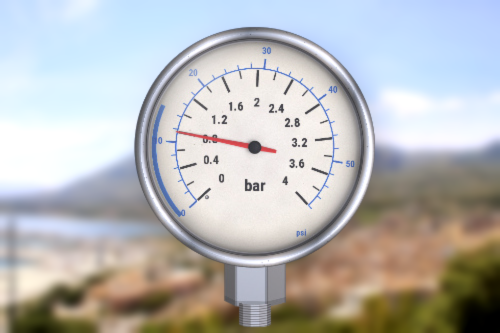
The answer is 0.8 bar
